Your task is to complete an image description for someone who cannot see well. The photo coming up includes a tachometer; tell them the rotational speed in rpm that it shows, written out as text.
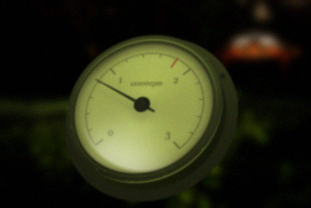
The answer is 800 rpm
